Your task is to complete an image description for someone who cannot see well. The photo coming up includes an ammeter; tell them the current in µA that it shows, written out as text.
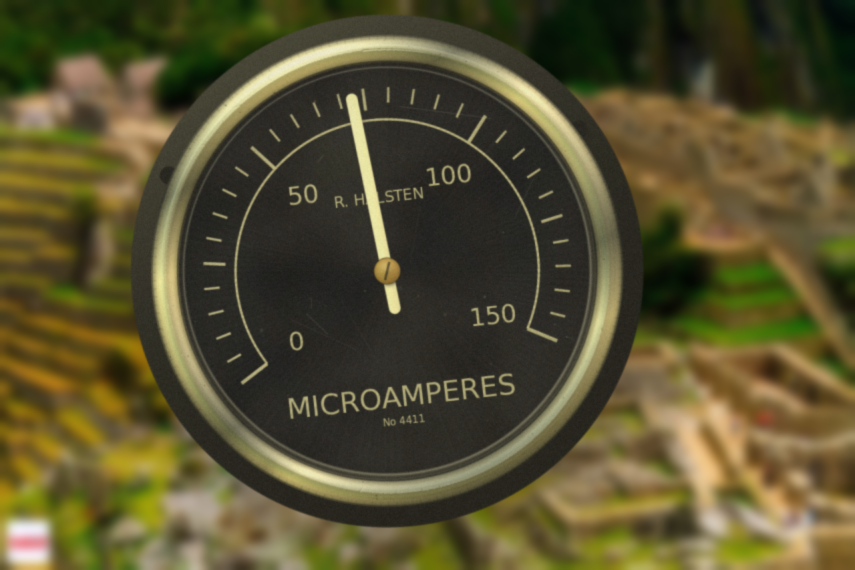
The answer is 72.5 µA
